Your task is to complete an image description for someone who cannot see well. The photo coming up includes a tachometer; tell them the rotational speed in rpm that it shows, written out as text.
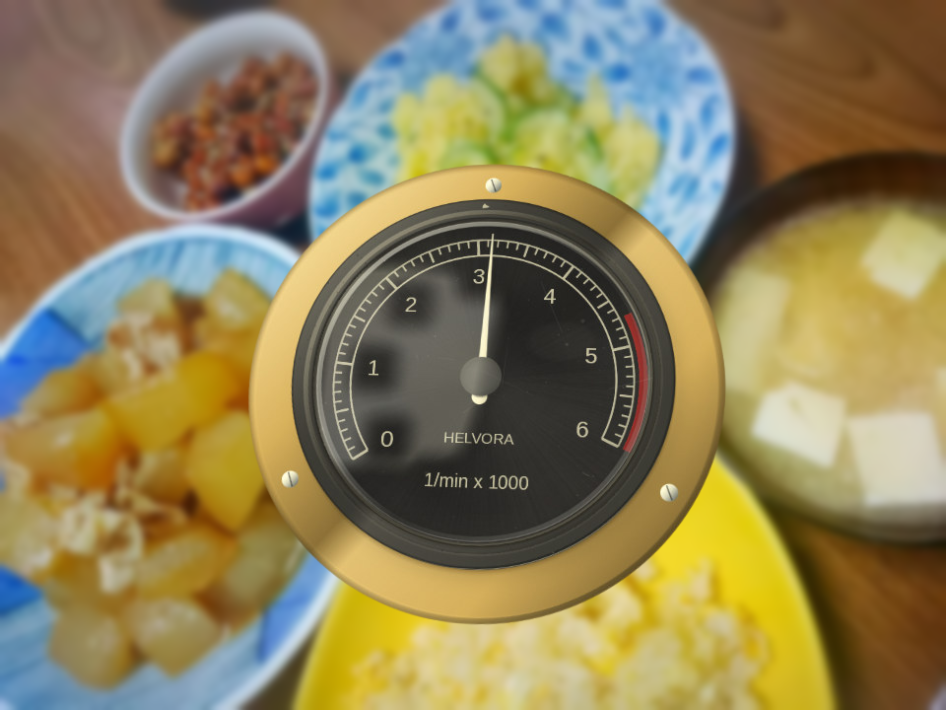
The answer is 3150 rpm
